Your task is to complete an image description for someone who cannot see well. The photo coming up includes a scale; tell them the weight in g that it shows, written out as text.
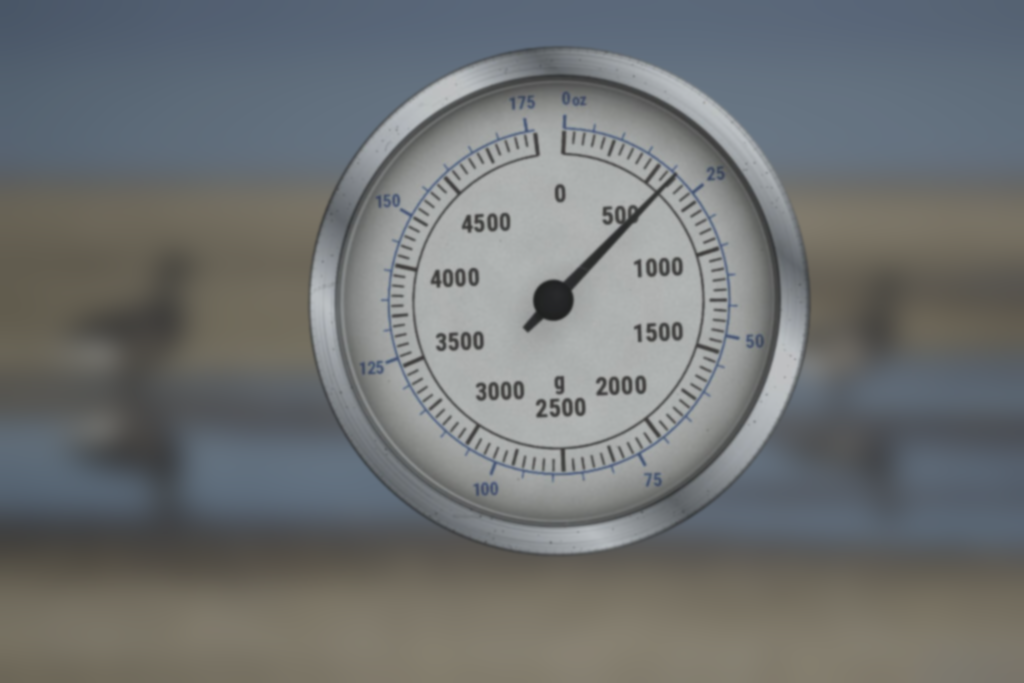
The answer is 600 g
